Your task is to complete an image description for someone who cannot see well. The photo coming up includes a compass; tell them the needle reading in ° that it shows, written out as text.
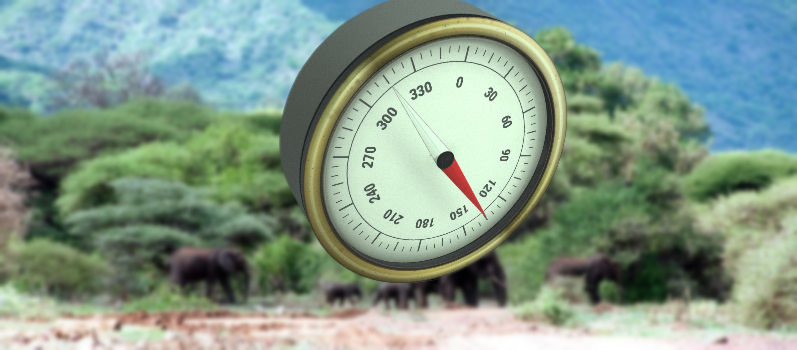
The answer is 135 °
